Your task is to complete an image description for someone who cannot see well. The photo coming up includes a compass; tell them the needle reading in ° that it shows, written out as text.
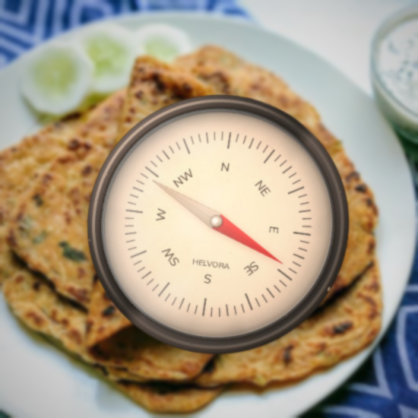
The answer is 115 °
